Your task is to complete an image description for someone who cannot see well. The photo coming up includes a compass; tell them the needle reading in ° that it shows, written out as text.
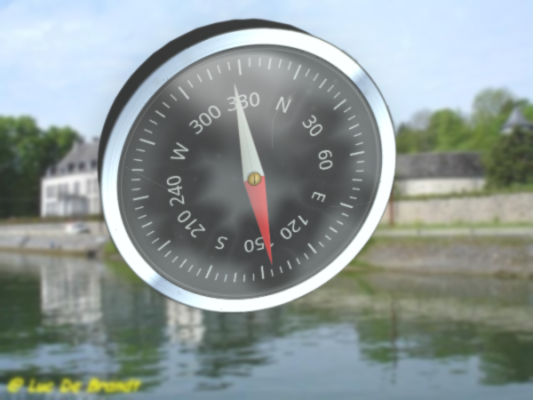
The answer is 145 °
